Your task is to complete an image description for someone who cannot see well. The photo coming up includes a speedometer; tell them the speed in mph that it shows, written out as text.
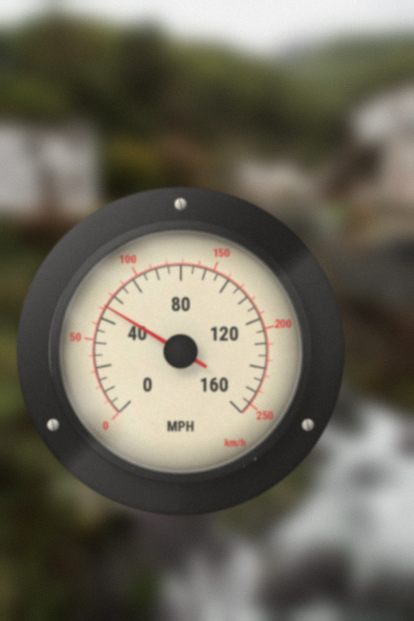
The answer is 45 mph
